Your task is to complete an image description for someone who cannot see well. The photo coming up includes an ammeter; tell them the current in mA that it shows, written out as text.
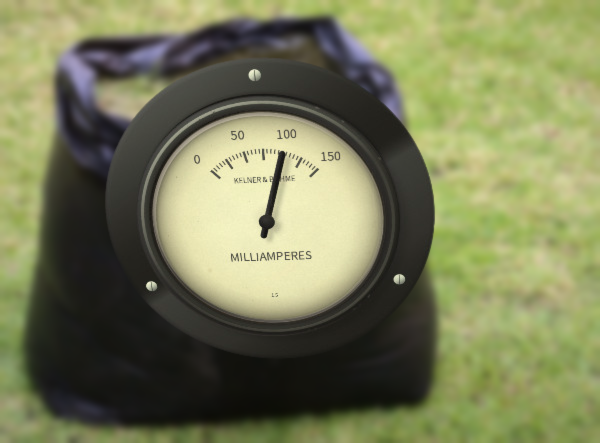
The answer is 100 mA
